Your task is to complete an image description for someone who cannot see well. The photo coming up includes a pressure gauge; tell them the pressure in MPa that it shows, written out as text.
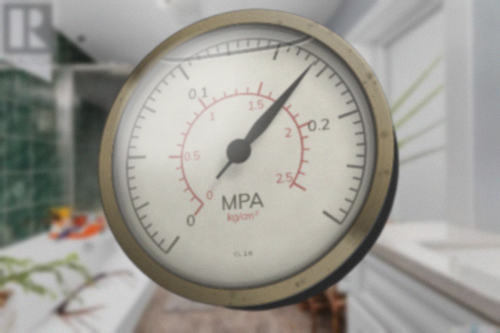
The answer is 0.17 MPa
